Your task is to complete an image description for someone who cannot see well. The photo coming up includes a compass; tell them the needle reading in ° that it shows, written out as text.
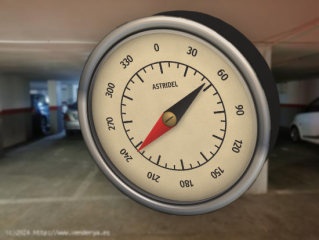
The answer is 235 °
